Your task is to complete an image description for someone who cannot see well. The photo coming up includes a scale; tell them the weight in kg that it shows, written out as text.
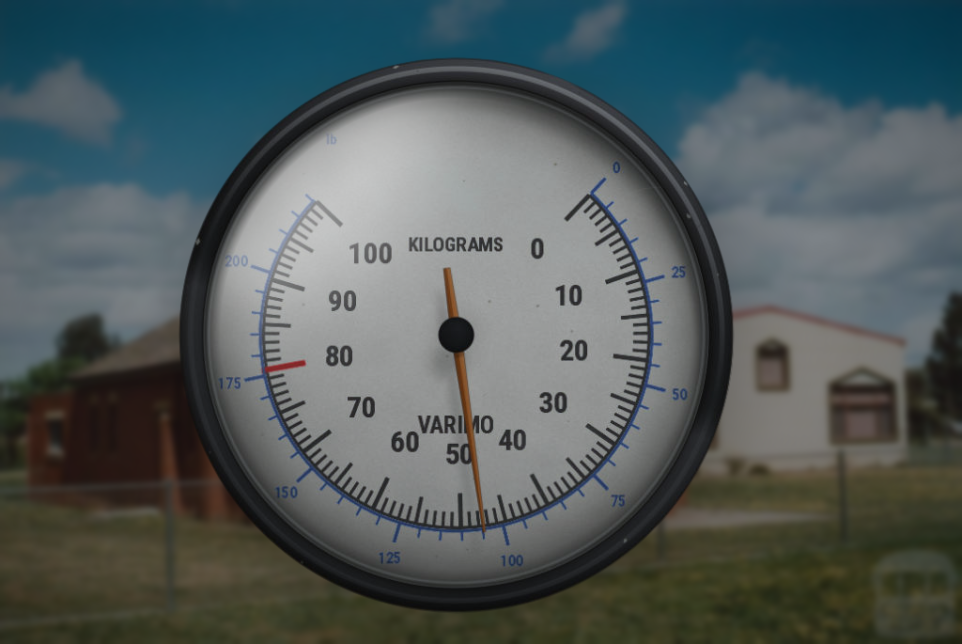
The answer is 47.5 kg
